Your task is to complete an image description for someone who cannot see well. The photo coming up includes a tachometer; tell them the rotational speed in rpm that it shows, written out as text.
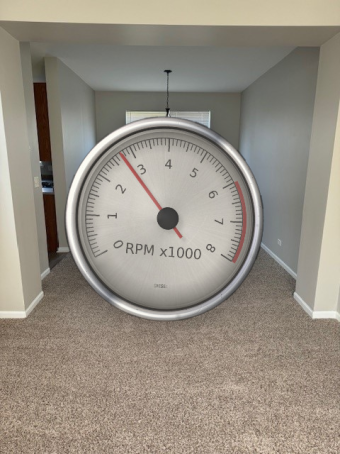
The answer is 2700 rpm
